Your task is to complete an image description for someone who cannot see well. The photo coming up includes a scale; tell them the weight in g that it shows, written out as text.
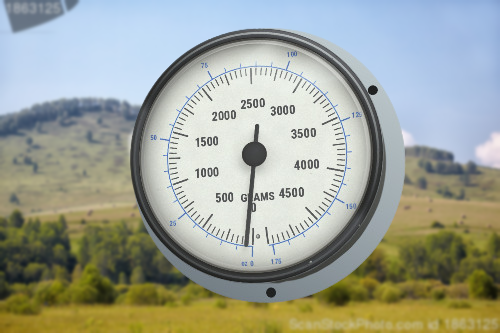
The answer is 50 g
